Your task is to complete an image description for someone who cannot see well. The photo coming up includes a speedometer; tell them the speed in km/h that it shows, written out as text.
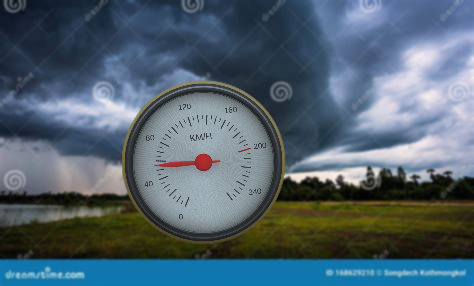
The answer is 55 km/h
